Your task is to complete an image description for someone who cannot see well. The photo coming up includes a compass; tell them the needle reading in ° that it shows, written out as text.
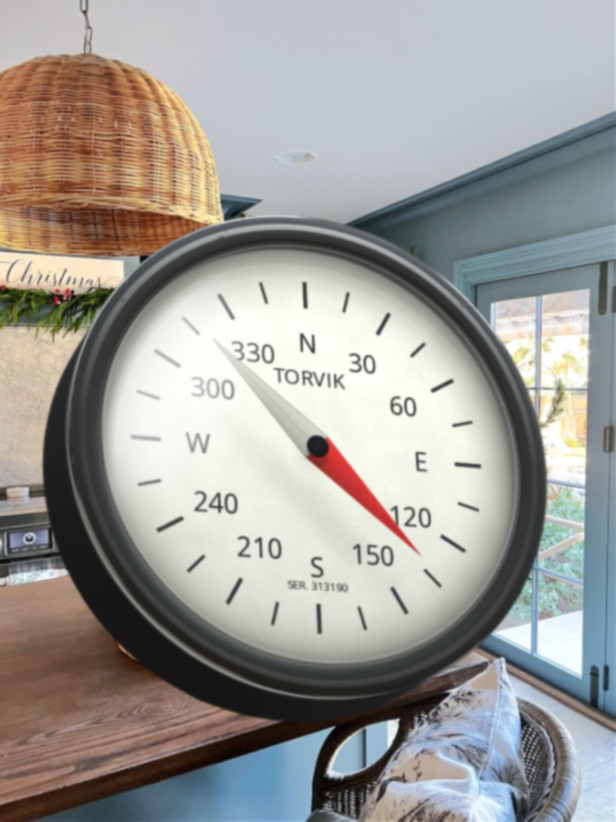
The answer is 135 °
